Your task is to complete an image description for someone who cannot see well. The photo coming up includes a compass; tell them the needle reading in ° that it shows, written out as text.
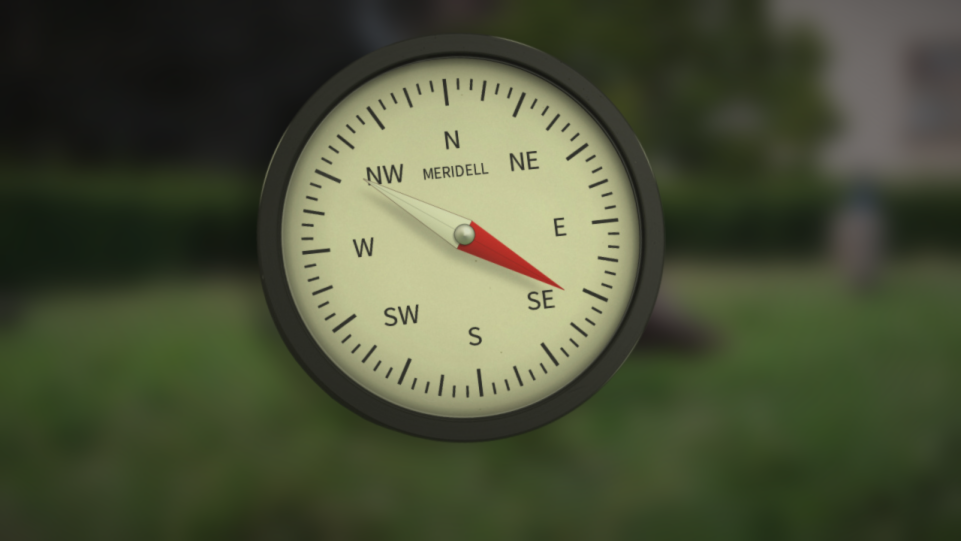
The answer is 125 °
